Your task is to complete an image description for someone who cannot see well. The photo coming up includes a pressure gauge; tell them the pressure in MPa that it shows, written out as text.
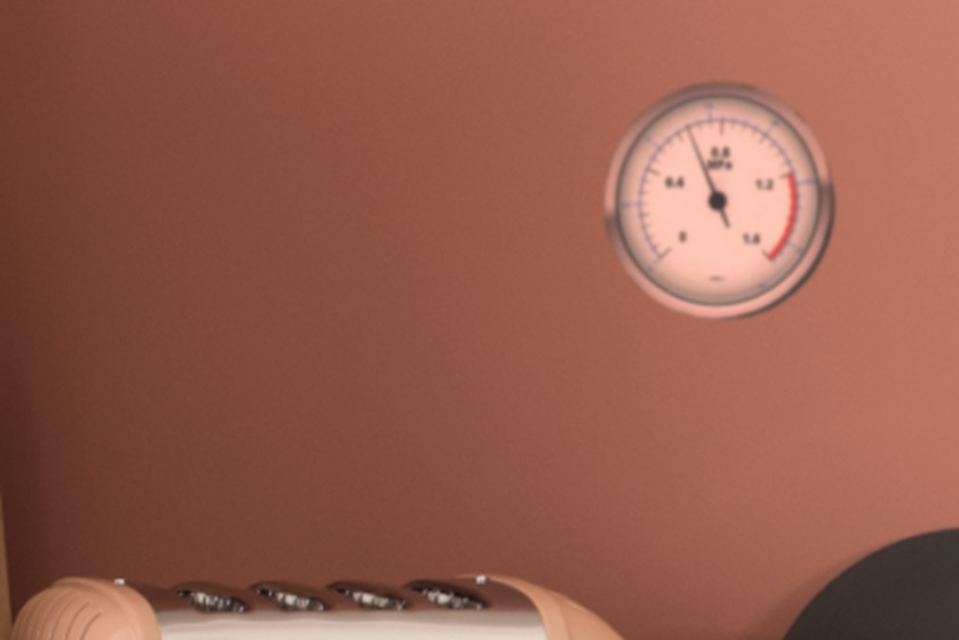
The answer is 0.65 MPa
